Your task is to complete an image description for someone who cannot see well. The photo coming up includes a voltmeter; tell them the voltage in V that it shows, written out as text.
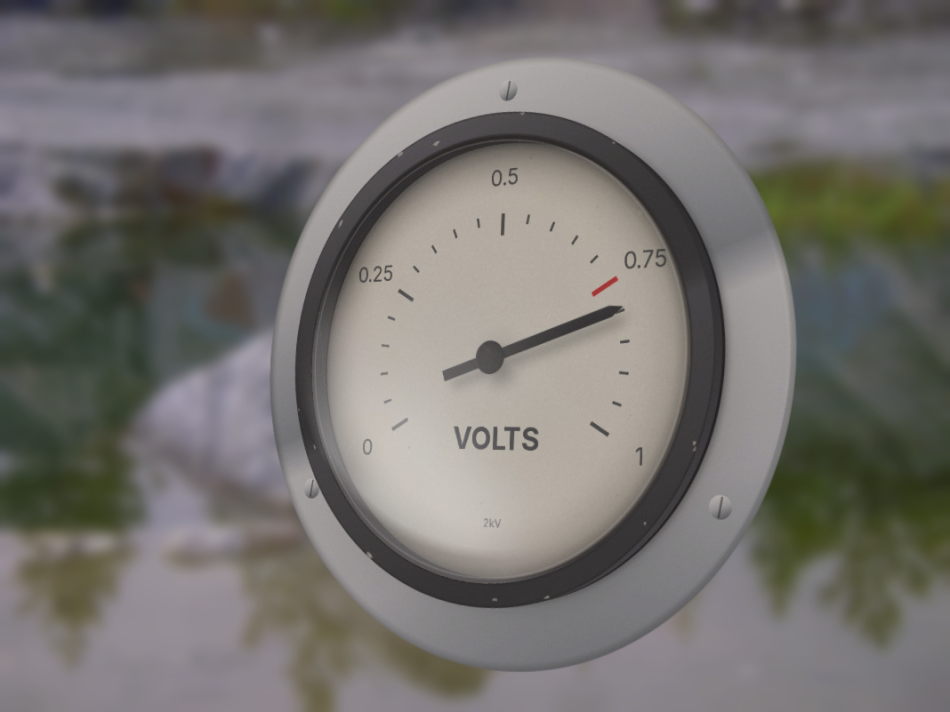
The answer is 0.8 V
